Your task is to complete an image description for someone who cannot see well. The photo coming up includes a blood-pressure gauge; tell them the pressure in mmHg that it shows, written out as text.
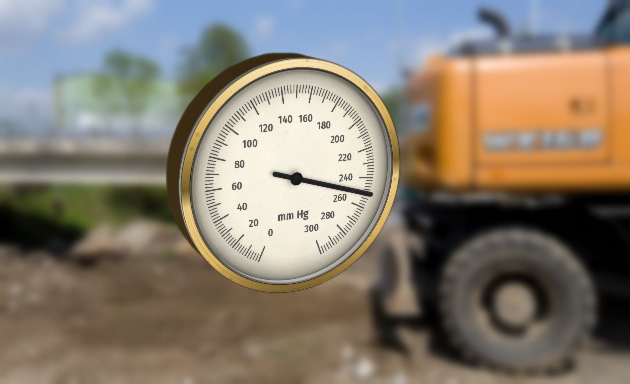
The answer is 250 mmHg
